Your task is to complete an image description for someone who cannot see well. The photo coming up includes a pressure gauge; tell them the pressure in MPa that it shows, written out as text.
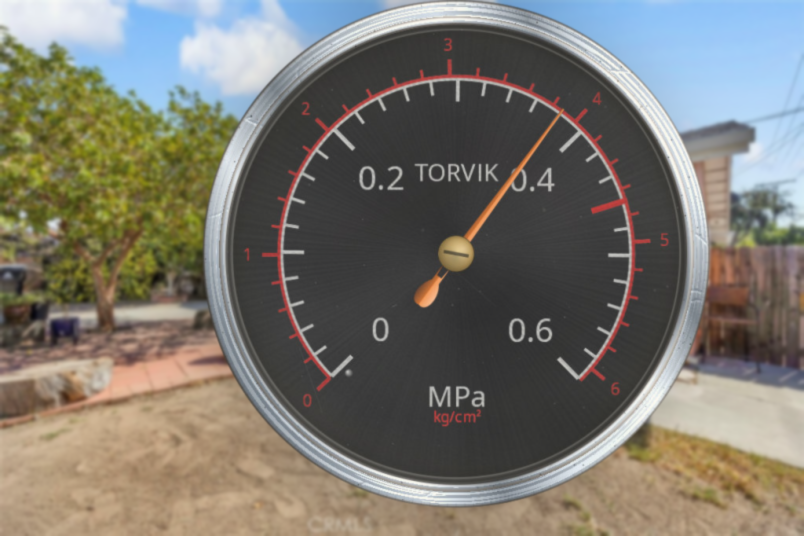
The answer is 0.38 MPa
